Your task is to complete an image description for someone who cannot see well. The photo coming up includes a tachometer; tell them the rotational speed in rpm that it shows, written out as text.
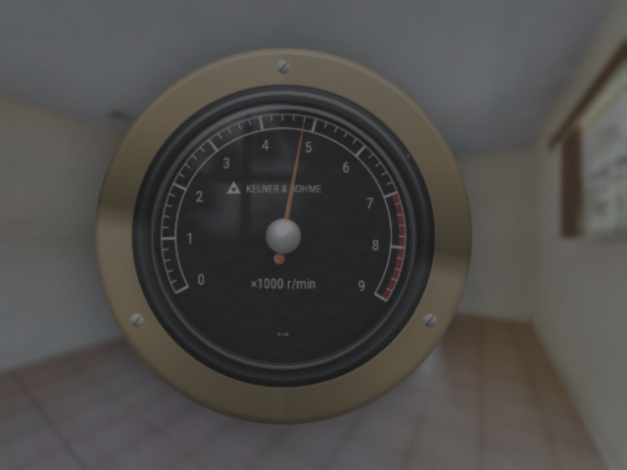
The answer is 4800 rpm
